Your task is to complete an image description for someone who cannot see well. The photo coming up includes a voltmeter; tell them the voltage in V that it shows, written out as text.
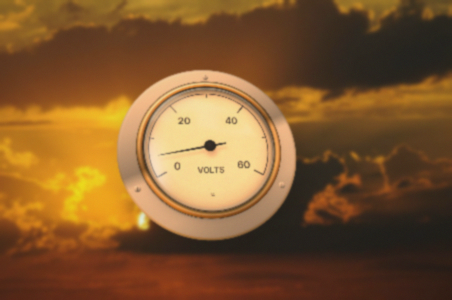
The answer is 5 V
